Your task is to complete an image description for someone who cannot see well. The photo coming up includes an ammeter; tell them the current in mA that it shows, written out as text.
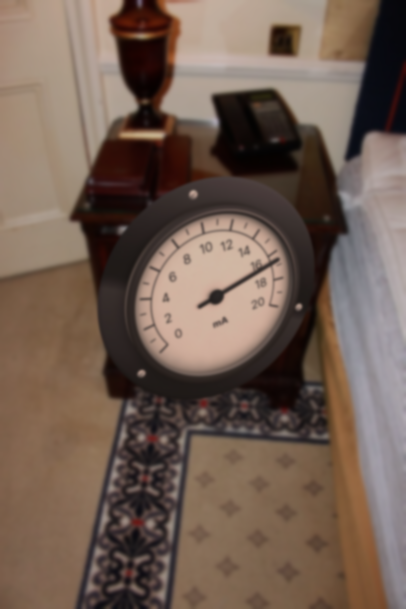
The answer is 16.5 mA
